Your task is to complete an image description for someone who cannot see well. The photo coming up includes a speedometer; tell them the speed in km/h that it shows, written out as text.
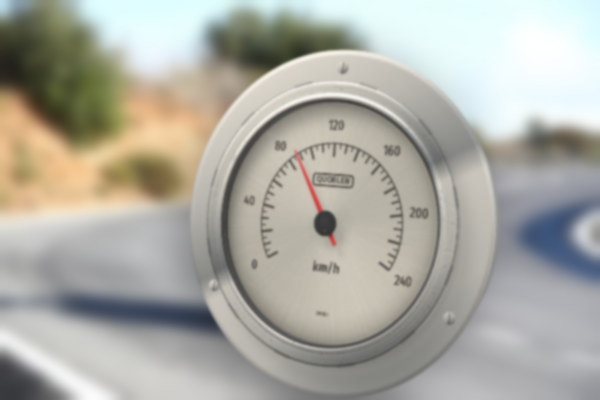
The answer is 90 km/h
